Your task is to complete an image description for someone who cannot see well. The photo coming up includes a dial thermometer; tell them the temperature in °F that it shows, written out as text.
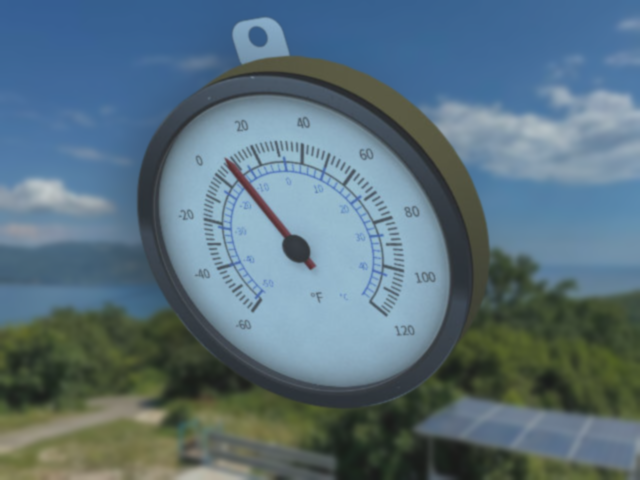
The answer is 10 °F
